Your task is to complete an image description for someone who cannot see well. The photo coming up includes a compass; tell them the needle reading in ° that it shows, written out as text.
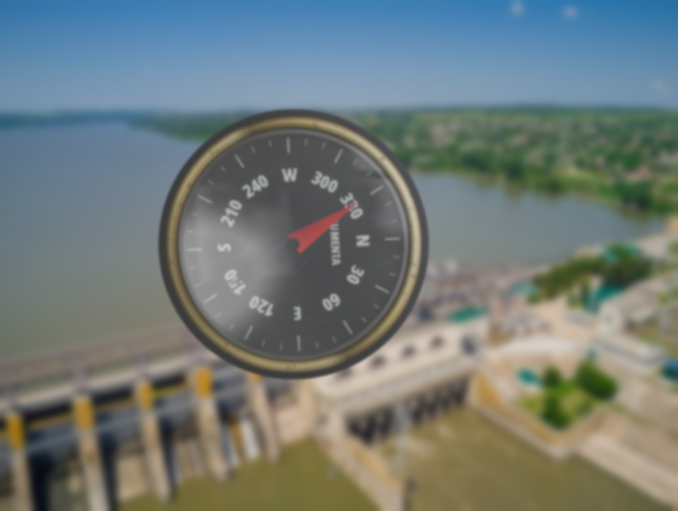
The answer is 330 °
